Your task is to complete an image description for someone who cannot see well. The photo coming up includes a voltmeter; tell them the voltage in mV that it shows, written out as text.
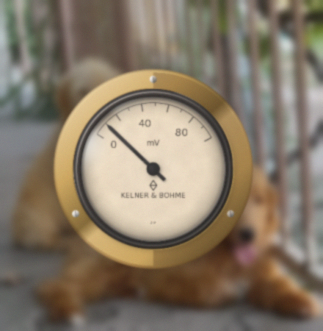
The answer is 10 mV
